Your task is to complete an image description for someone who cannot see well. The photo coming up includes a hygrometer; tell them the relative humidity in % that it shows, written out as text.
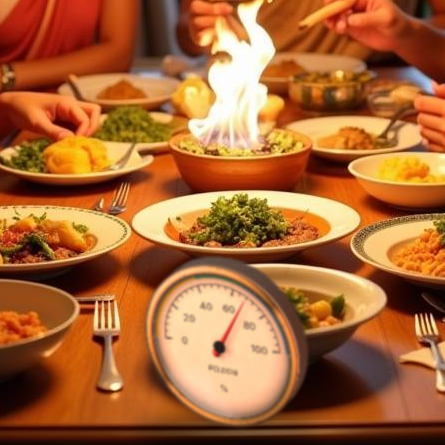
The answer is 68 %
